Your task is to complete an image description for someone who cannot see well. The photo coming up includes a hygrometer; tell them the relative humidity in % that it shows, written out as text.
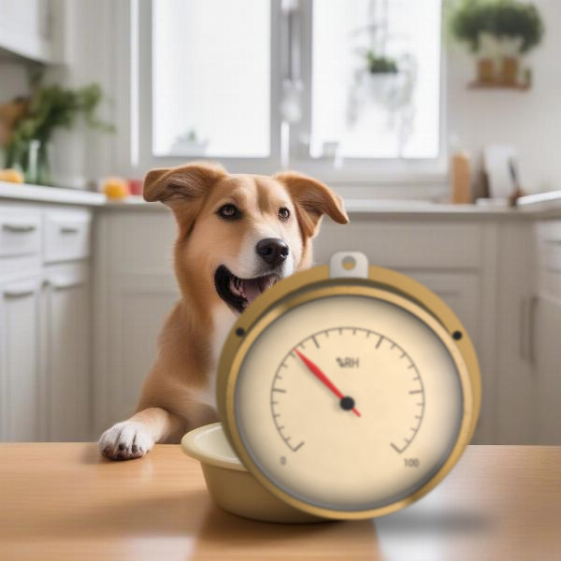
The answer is 34 %
